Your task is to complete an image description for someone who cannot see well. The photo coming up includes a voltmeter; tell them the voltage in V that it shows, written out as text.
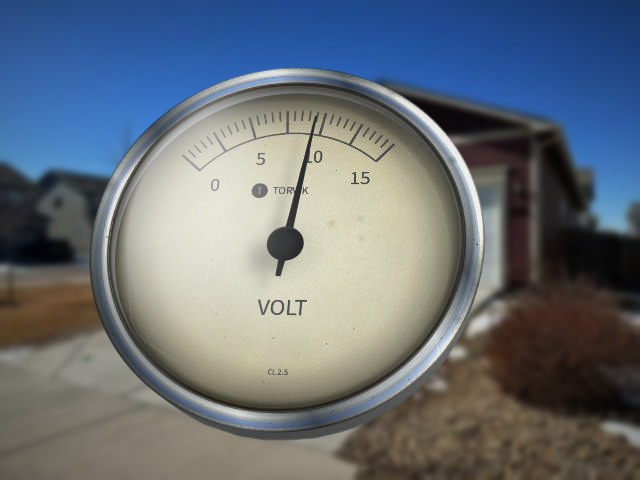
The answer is 9.5 V
